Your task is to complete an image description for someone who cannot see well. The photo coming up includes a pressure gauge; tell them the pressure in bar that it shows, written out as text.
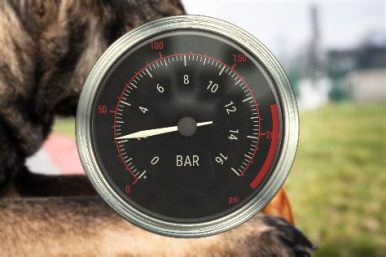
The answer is 2.2 bar
